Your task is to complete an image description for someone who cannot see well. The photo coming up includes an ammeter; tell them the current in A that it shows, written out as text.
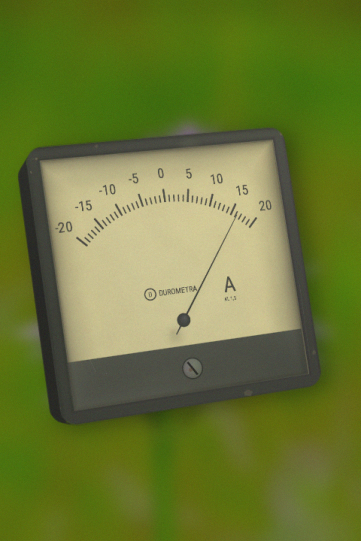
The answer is 16 A
